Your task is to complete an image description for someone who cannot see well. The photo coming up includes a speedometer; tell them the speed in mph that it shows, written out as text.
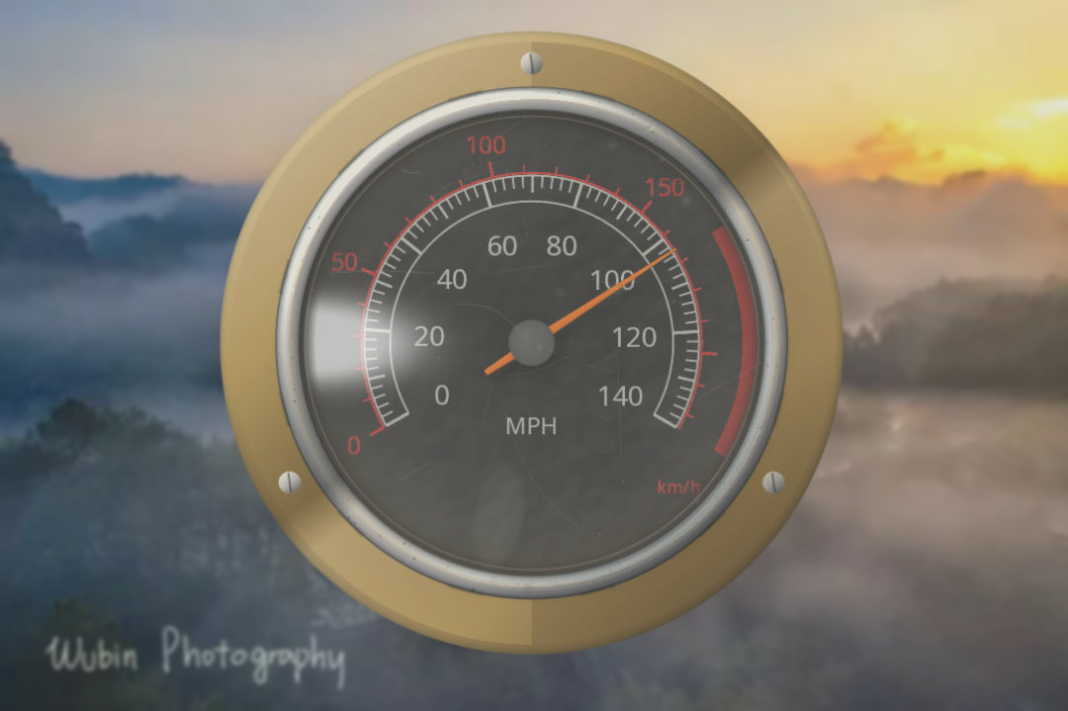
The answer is 103 mph
